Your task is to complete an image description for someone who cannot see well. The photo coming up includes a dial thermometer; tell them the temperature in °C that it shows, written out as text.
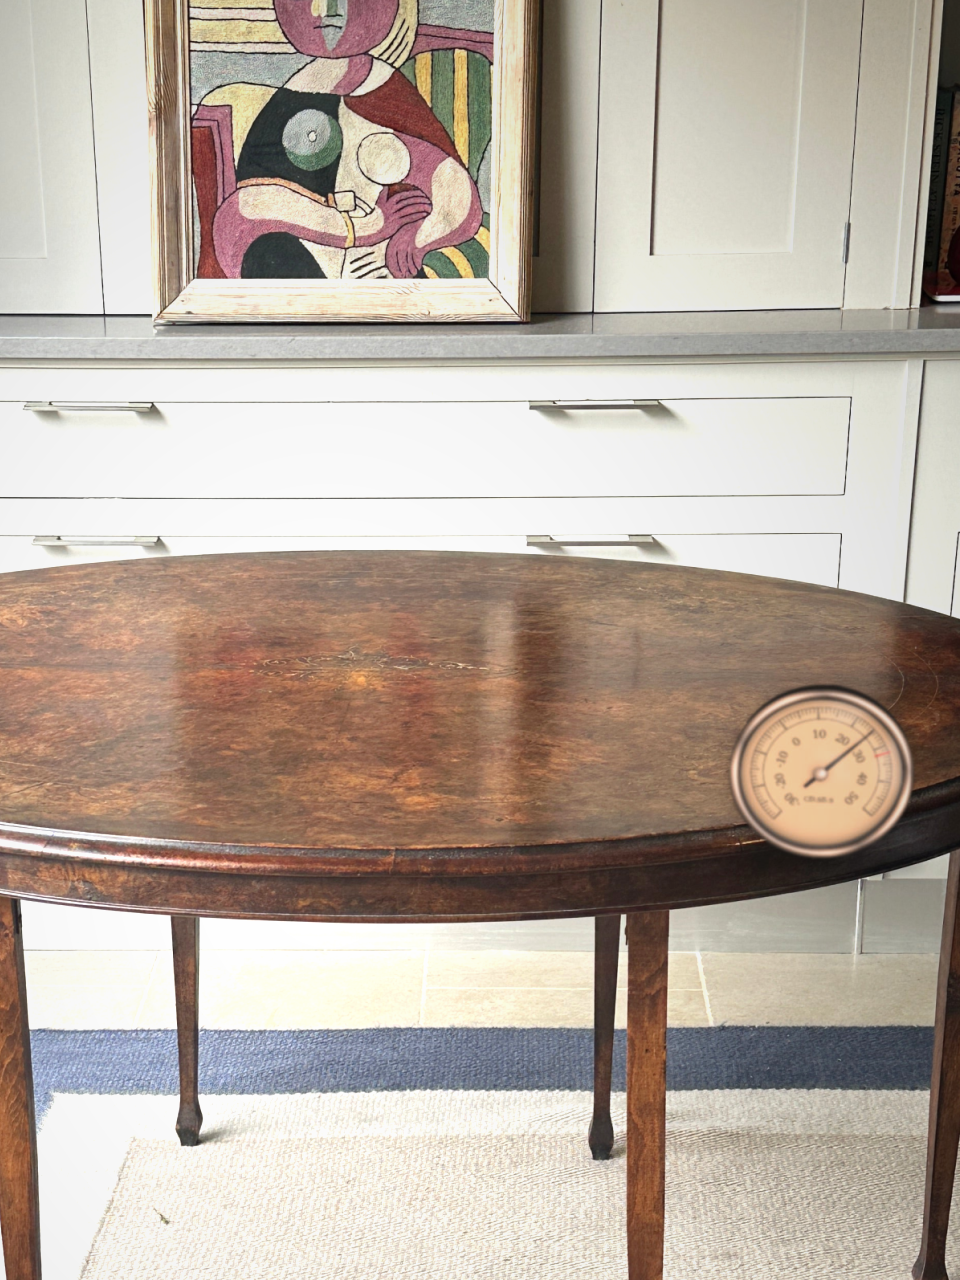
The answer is 25 °C
